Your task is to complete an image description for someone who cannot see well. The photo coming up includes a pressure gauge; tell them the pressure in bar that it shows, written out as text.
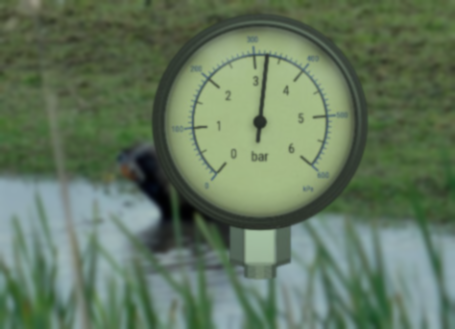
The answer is 3.25 bar
